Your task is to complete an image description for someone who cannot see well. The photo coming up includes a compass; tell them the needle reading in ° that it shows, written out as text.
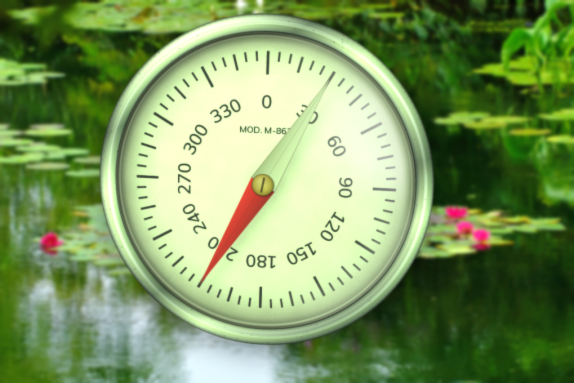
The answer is 210 °
